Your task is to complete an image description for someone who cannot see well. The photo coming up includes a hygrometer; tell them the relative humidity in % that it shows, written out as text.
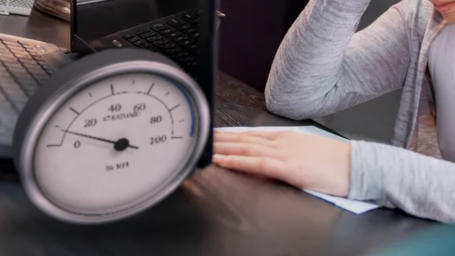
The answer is 10 %
